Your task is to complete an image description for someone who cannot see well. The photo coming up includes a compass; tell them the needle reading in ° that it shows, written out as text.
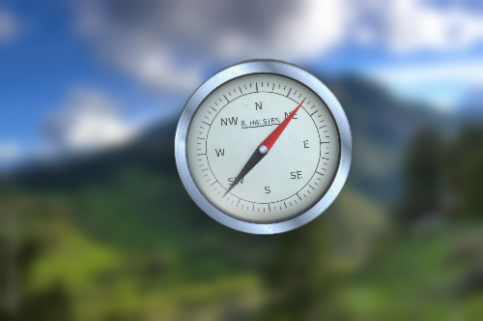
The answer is 45 °
